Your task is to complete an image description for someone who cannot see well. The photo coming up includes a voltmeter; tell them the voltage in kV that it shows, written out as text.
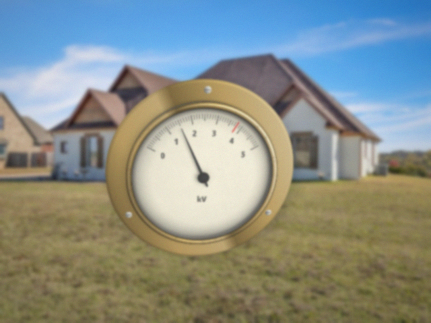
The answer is 1.5 kV
